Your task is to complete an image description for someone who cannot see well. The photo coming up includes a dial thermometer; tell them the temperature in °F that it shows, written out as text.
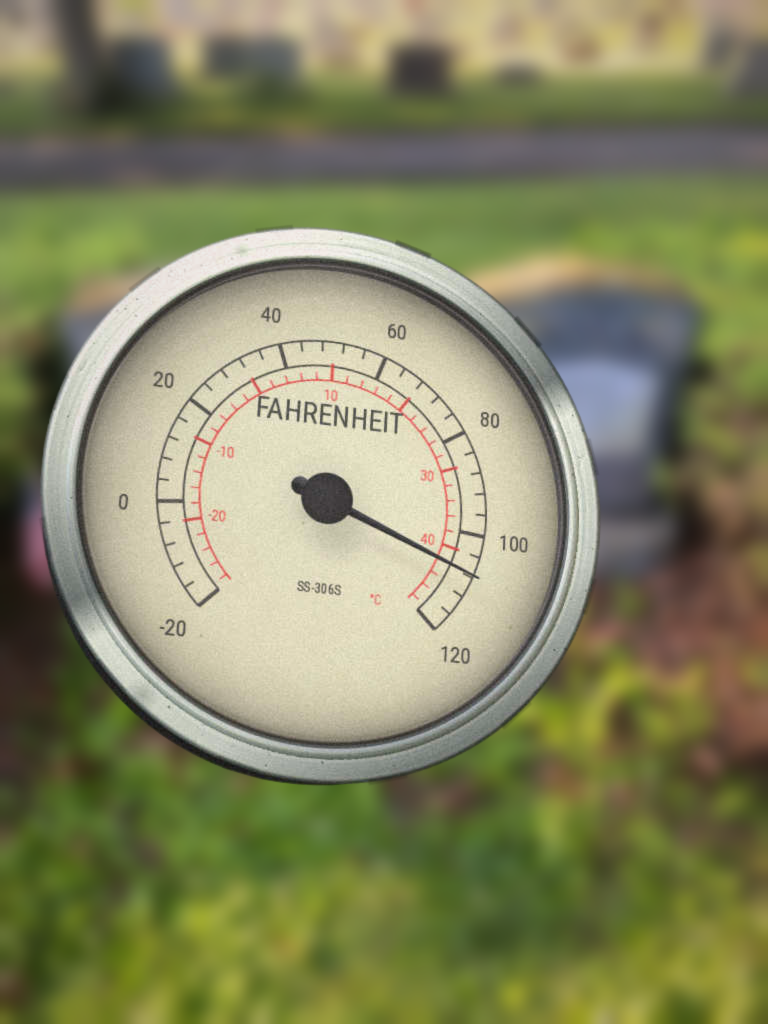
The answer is 108 °F
